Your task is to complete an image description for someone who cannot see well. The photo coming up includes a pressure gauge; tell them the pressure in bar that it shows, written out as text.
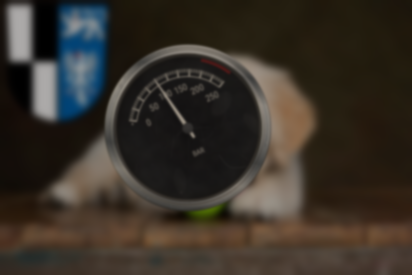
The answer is 100 bar
